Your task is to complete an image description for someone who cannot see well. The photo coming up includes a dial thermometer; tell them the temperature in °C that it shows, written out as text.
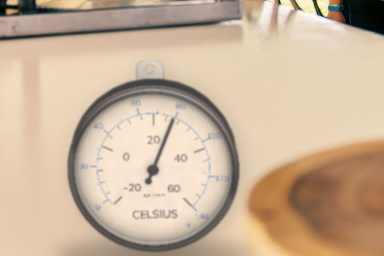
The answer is 26 °C
